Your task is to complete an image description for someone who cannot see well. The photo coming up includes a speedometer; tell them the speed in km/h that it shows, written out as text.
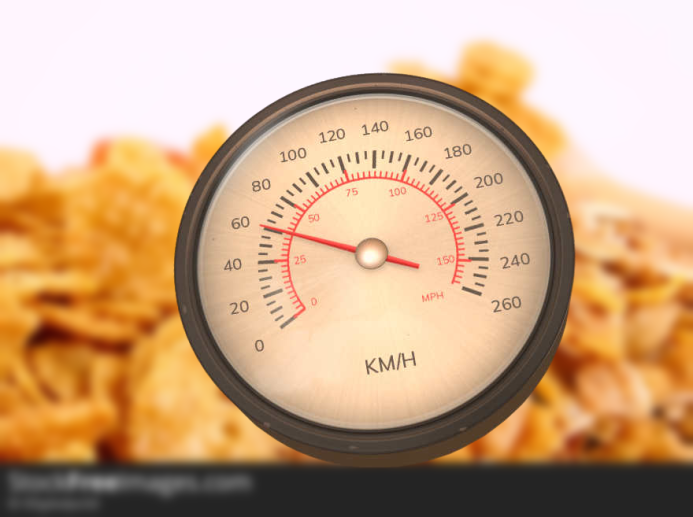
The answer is 60 km/h
